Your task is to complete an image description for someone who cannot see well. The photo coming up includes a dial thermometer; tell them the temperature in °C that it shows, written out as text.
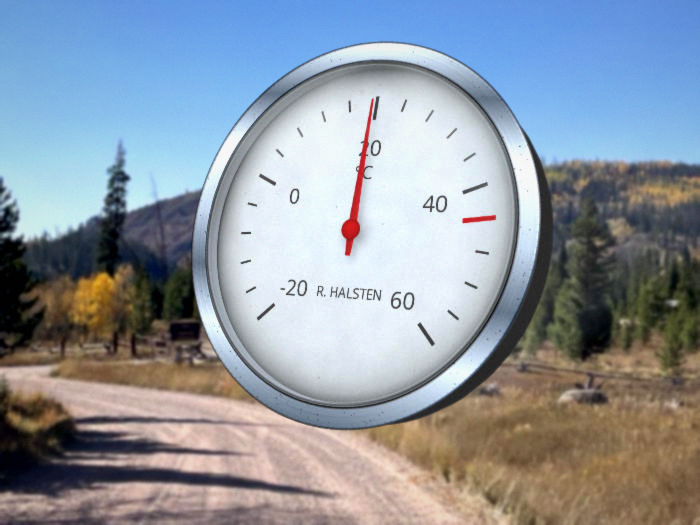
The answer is 20 °C
